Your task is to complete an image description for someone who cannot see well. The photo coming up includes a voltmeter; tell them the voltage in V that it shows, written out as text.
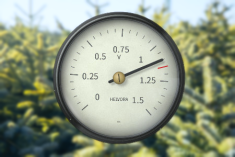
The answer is 1.1 V
